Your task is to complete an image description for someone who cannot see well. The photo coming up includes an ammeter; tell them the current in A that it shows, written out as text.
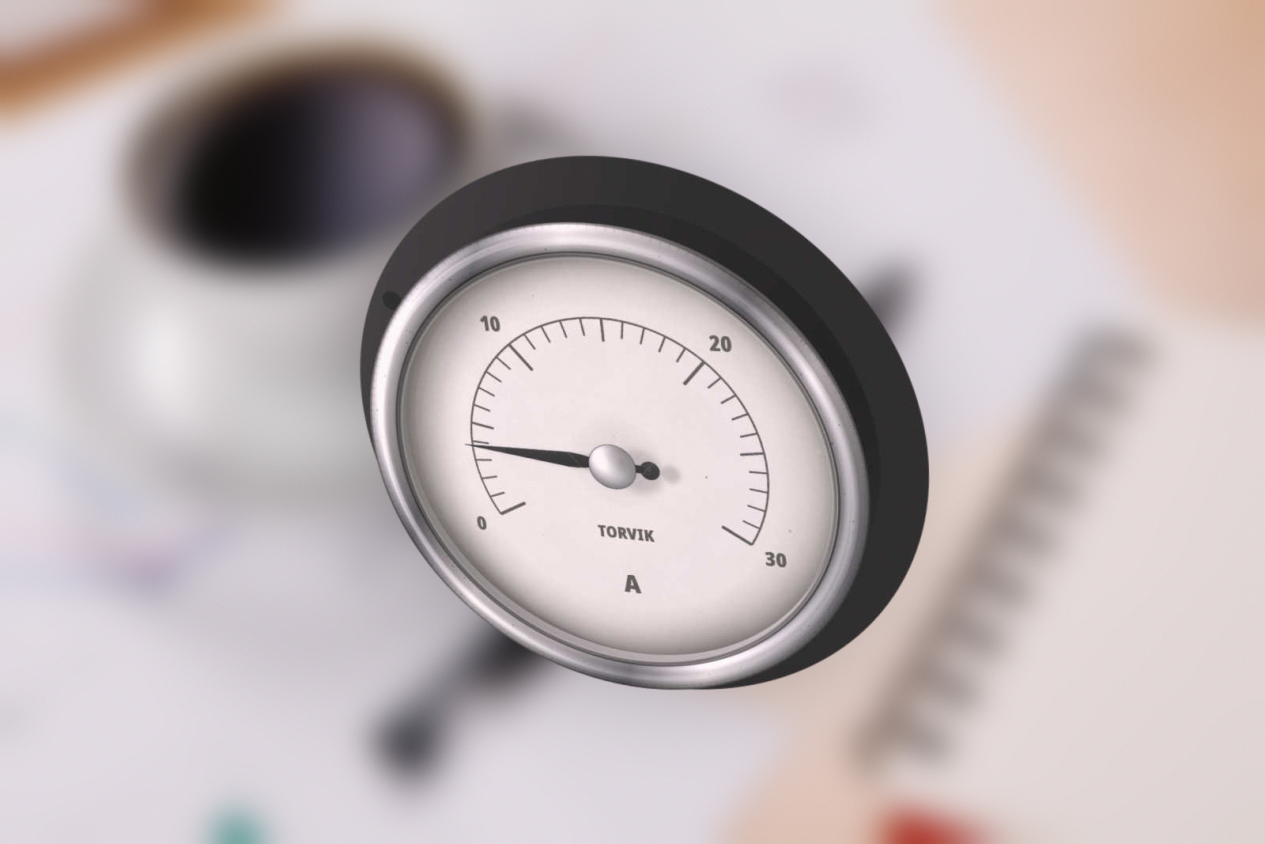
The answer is 4 A
